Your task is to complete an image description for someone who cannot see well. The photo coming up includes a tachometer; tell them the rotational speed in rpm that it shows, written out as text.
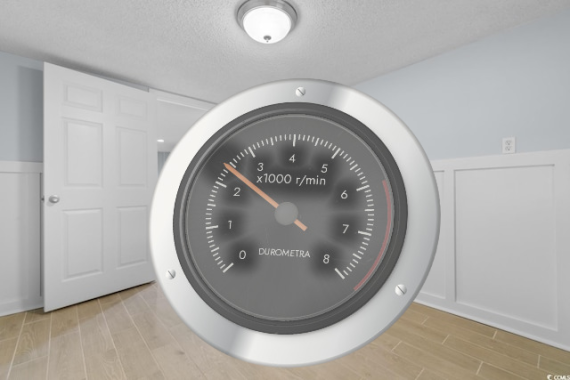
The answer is 2400 rpm
